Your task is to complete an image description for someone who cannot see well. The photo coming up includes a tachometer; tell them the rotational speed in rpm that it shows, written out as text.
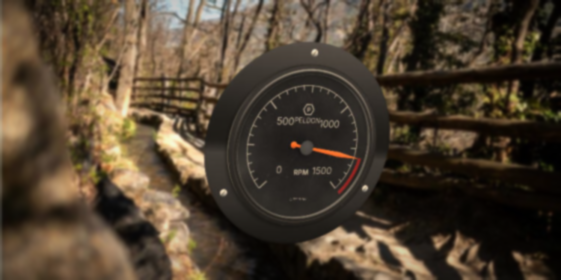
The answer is 1300 rpm
